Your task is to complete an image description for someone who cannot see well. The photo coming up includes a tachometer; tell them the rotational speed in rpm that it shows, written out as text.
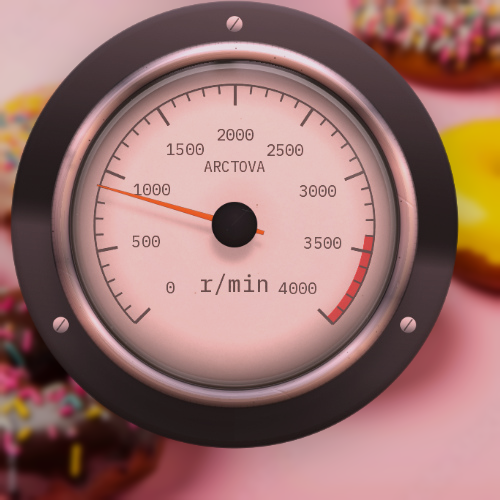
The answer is 900 rpm
